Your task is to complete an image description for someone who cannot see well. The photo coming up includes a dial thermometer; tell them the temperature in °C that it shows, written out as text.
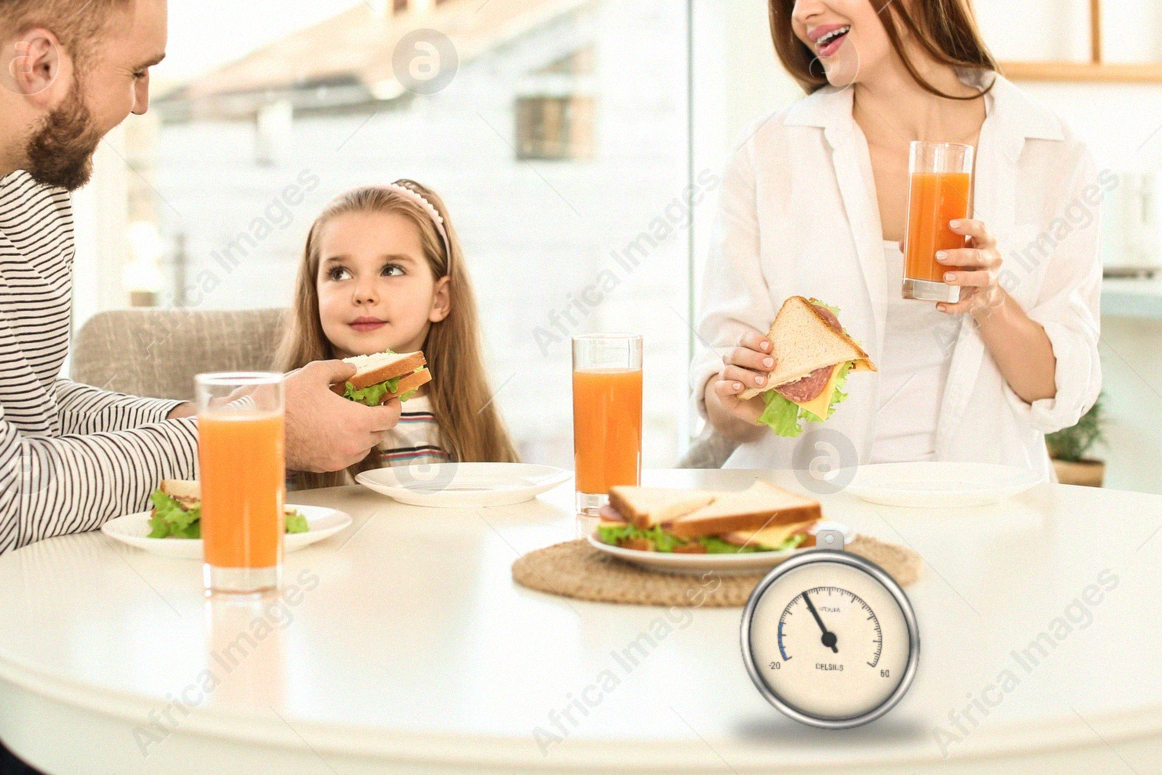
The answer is 10 °C
